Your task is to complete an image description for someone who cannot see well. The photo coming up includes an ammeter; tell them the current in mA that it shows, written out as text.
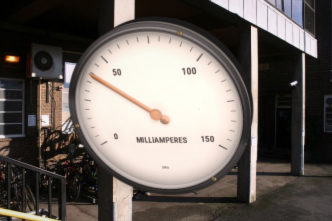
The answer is 40 mA
